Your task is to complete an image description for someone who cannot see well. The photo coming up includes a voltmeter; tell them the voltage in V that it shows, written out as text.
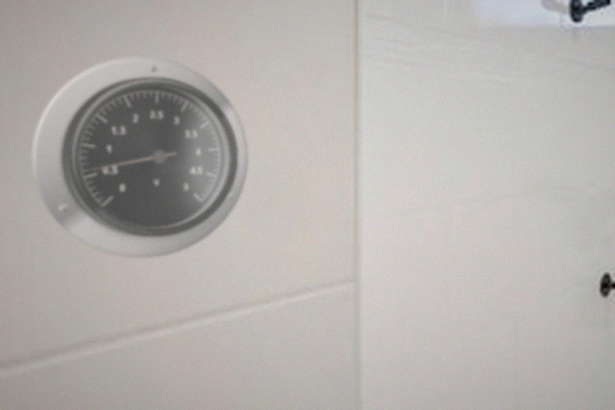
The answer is 0.6 V
